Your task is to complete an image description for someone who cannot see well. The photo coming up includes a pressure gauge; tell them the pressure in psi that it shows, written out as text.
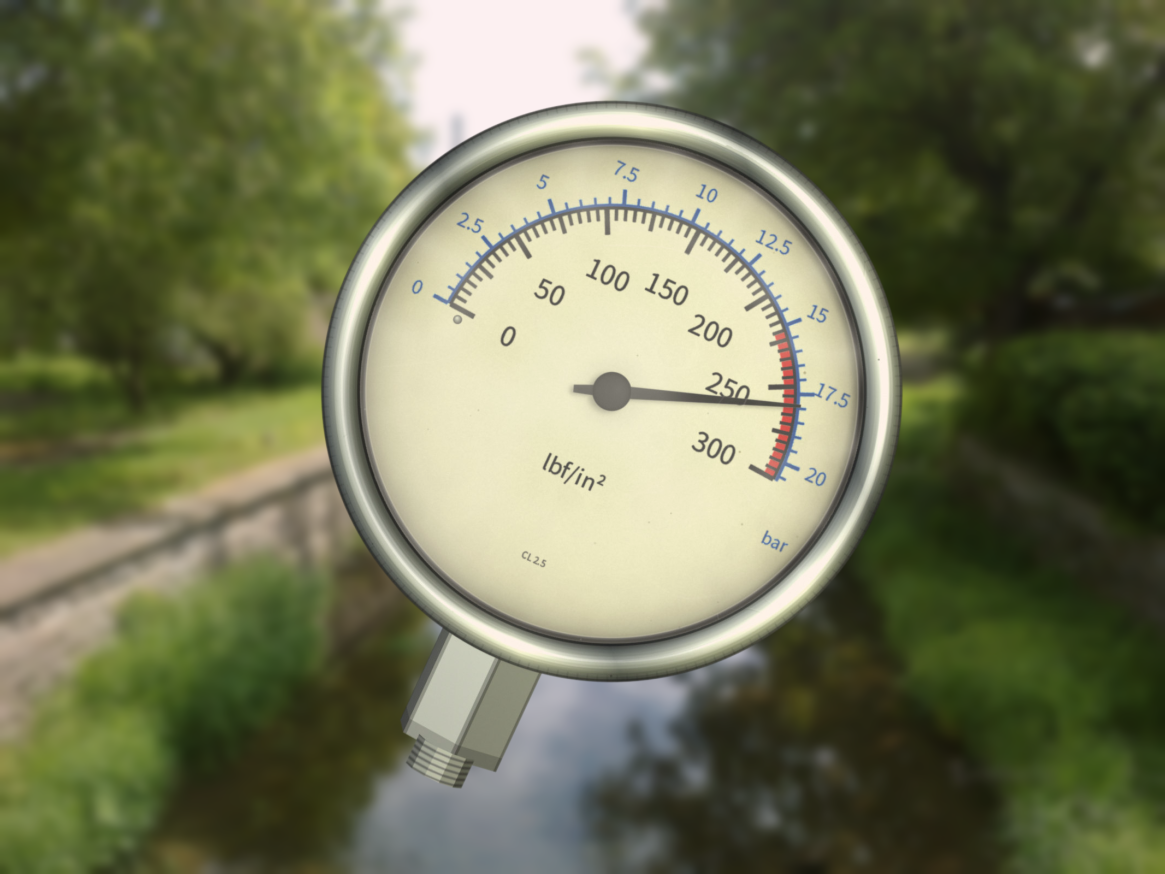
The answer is 260 psi
